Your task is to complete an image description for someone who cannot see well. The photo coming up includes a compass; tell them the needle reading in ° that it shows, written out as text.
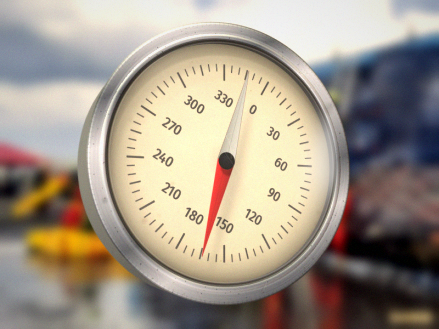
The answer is 165 °
